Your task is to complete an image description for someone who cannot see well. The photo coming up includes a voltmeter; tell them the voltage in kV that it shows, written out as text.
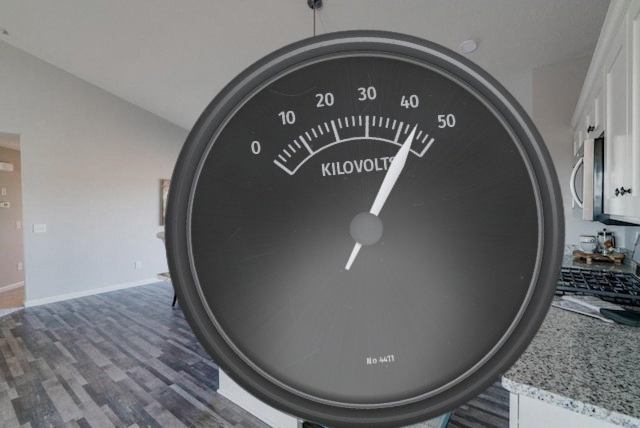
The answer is 44 kV
